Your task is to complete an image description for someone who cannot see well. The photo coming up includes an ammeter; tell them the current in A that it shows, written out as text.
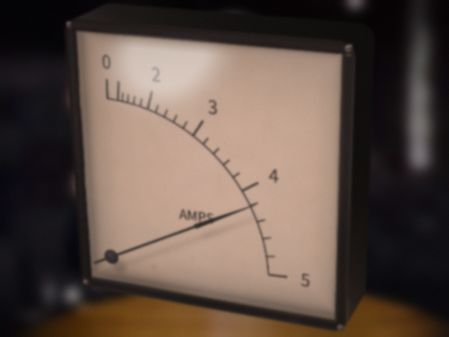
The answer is 4.2 A
